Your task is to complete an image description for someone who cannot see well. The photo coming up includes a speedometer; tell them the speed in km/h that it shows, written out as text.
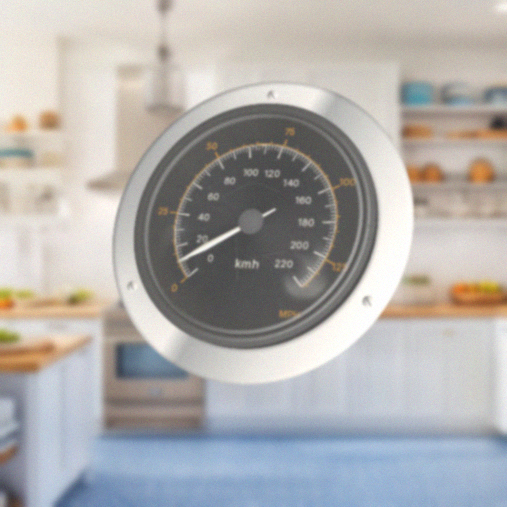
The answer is 10 km/h
